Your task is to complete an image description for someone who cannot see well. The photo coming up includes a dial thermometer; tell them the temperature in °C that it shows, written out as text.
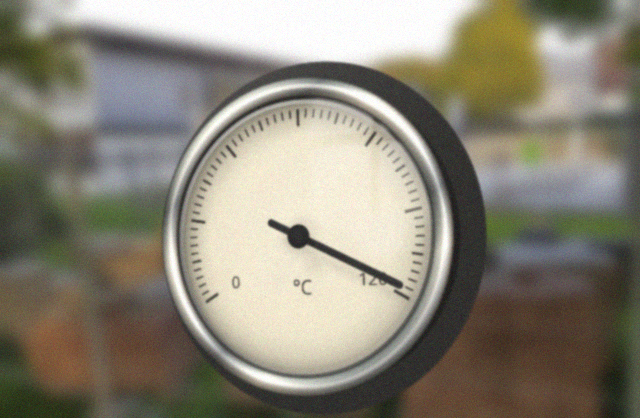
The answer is 118 °C
